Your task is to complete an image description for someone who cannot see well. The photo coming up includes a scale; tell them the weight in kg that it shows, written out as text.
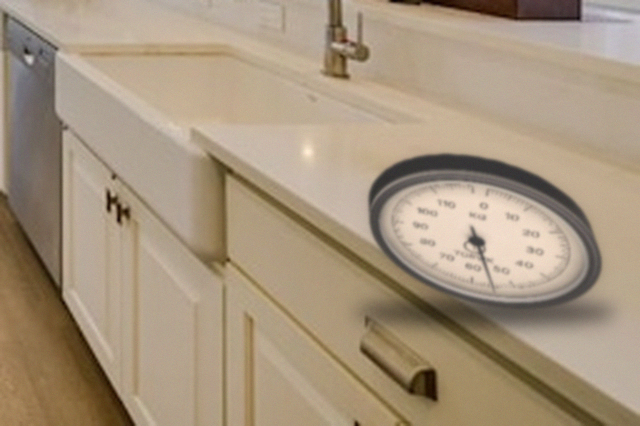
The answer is 55 kg
